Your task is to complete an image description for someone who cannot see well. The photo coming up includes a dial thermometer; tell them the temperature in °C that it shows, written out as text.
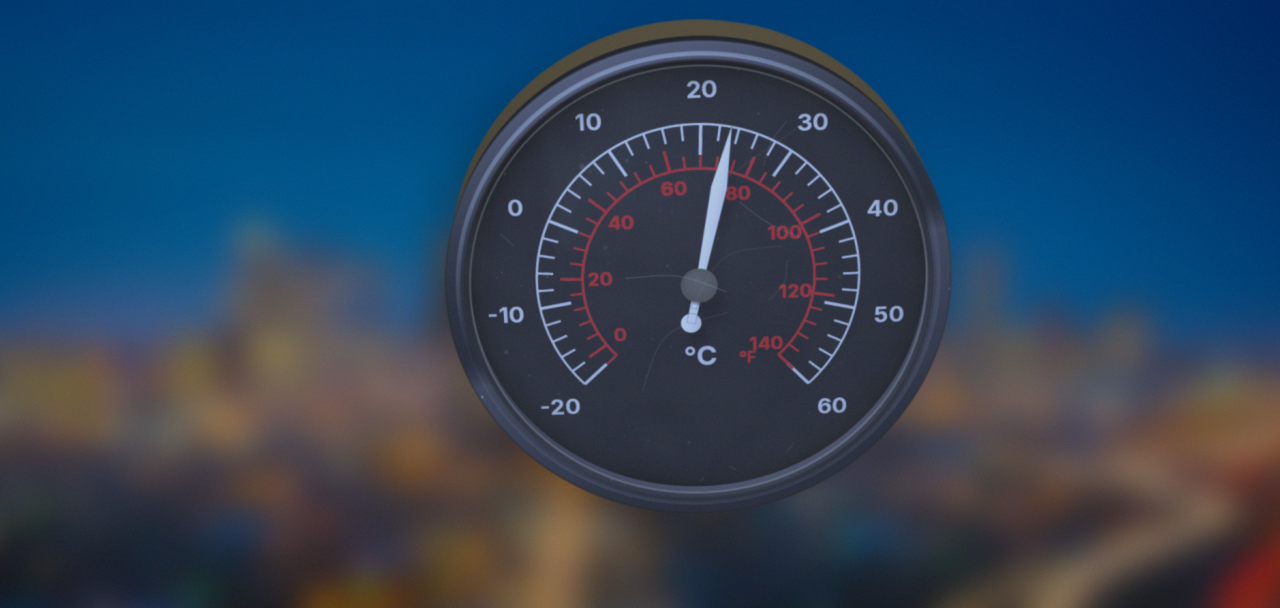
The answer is 23 °C
